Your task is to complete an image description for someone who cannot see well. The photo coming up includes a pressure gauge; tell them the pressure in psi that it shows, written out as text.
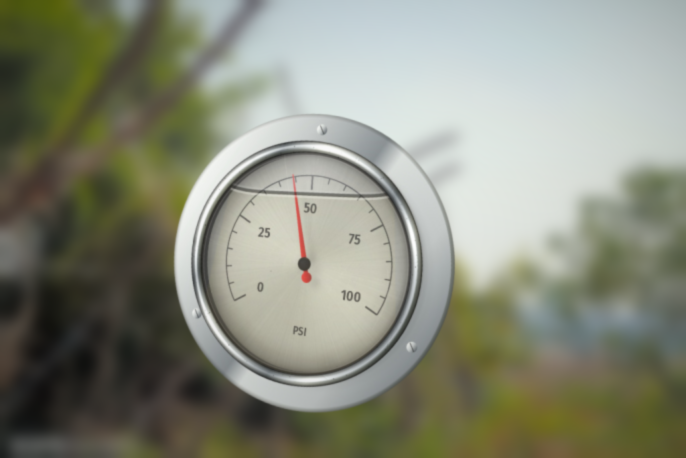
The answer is 45 psi
